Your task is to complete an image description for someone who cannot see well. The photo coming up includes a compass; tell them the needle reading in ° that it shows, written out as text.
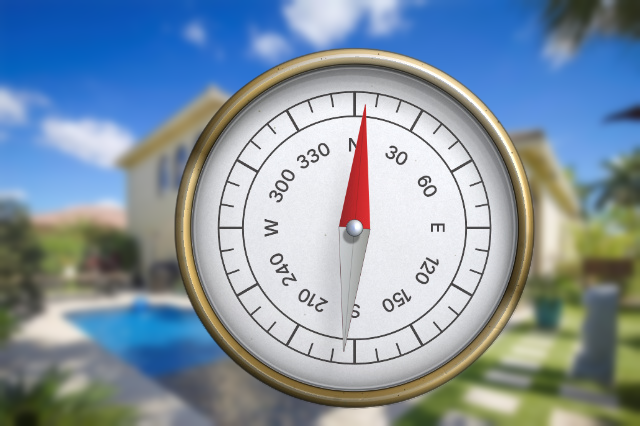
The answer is 5 °
